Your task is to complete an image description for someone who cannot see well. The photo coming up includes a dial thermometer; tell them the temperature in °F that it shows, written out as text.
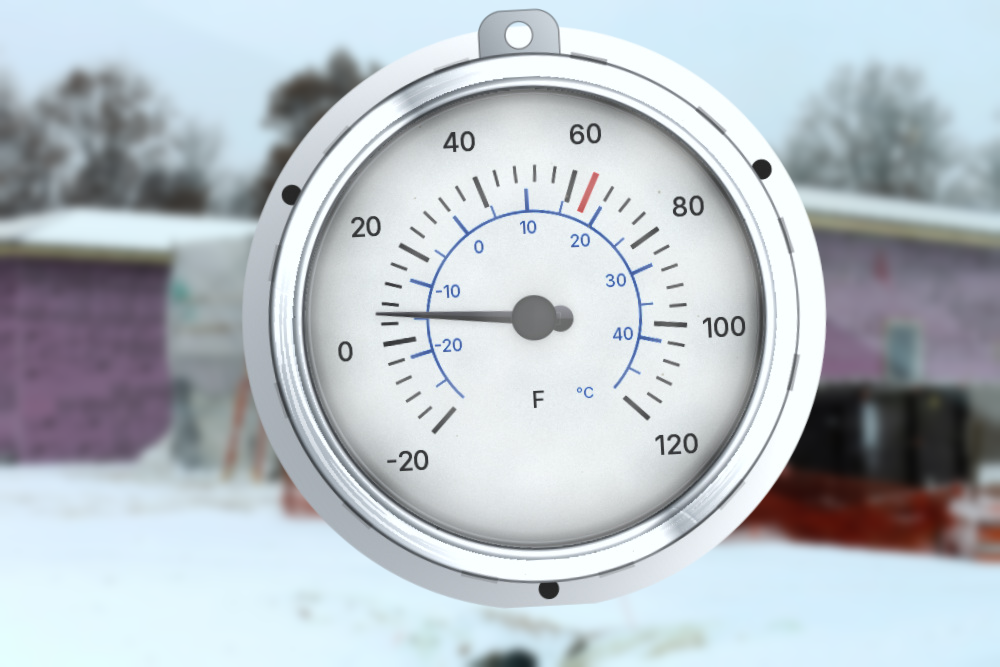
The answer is 6 °F
